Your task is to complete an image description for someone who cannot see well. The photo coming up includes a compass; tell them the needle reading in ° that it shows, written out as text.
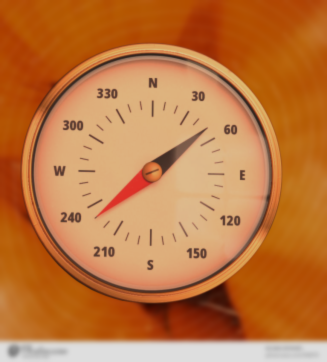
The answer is 230 °
